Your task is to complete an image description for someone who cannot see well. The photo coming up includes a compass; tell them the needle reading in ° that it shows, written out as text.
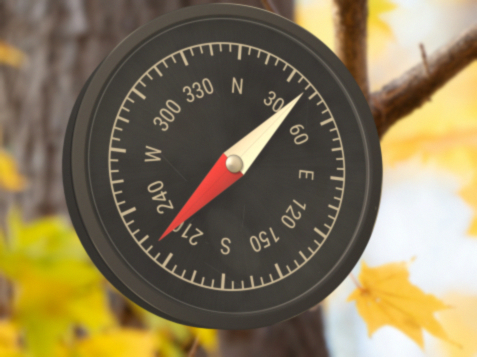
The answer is 220 °
